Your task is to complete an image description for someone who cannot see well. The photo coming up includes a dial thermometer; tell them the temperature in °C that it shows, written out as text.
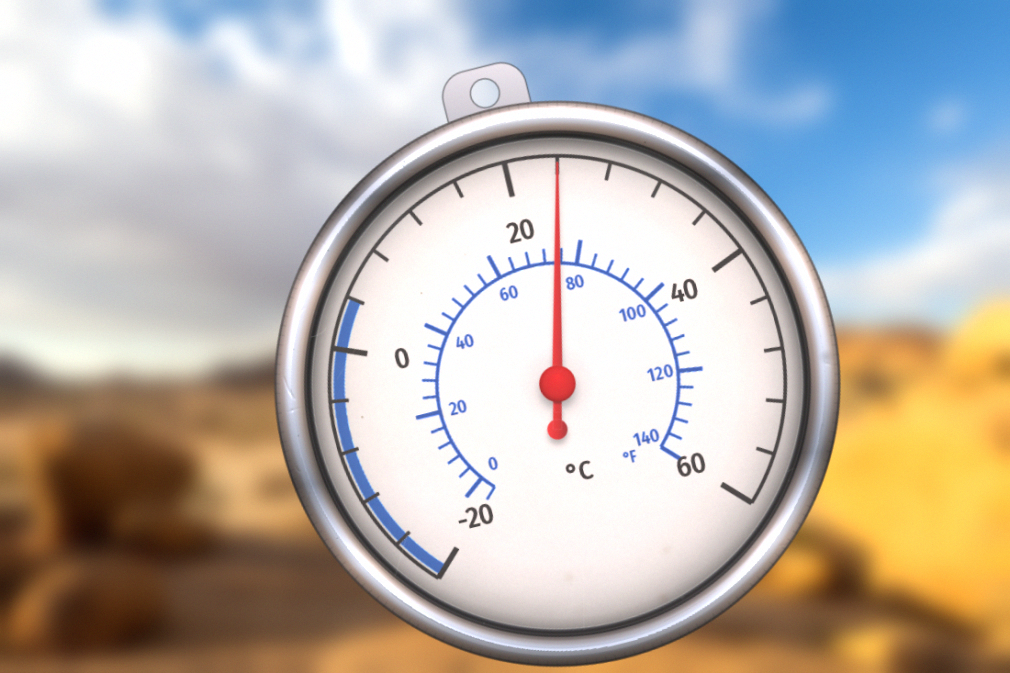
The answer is 24 °C
